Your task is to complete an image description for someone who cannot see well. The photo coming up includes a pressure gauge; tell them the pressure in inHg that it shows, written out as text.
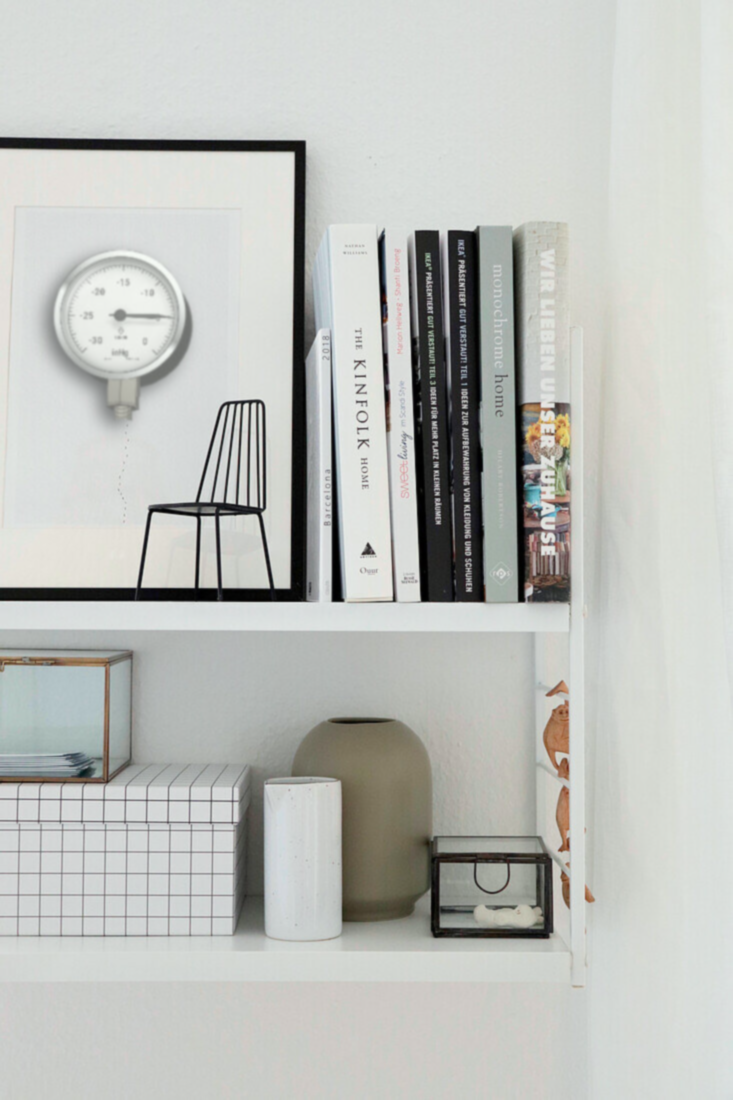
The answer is -5 inHg
